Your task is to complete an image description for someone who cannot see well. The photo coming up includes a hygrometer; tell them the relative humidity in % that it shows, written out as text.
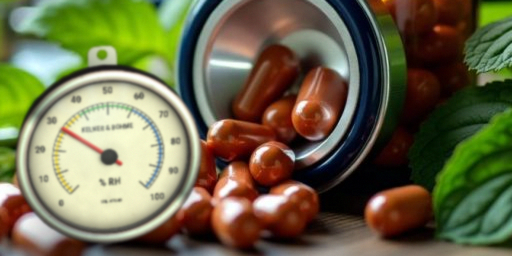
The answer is 30 %
